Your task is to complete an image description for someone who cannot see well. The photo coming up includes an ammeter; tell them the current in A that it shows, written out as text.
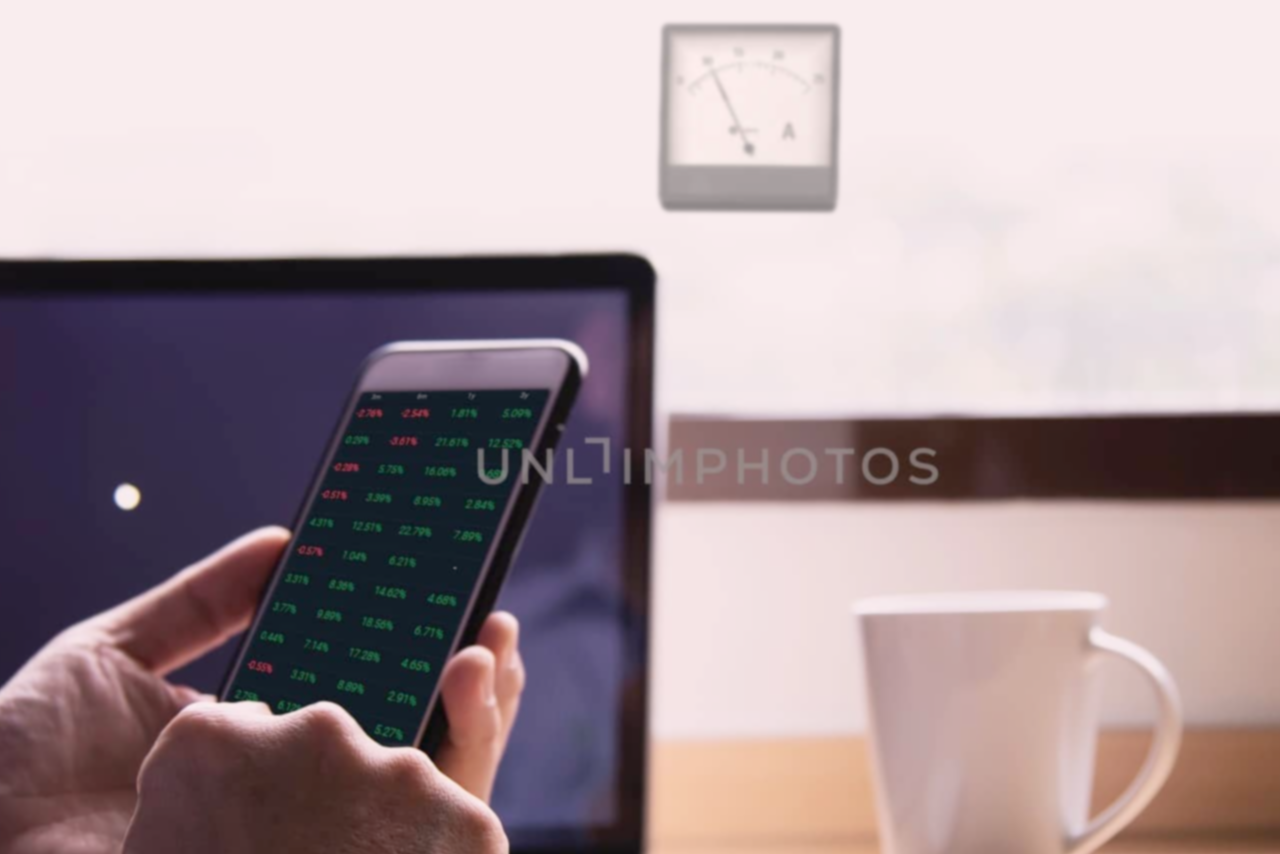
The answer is 10 A
